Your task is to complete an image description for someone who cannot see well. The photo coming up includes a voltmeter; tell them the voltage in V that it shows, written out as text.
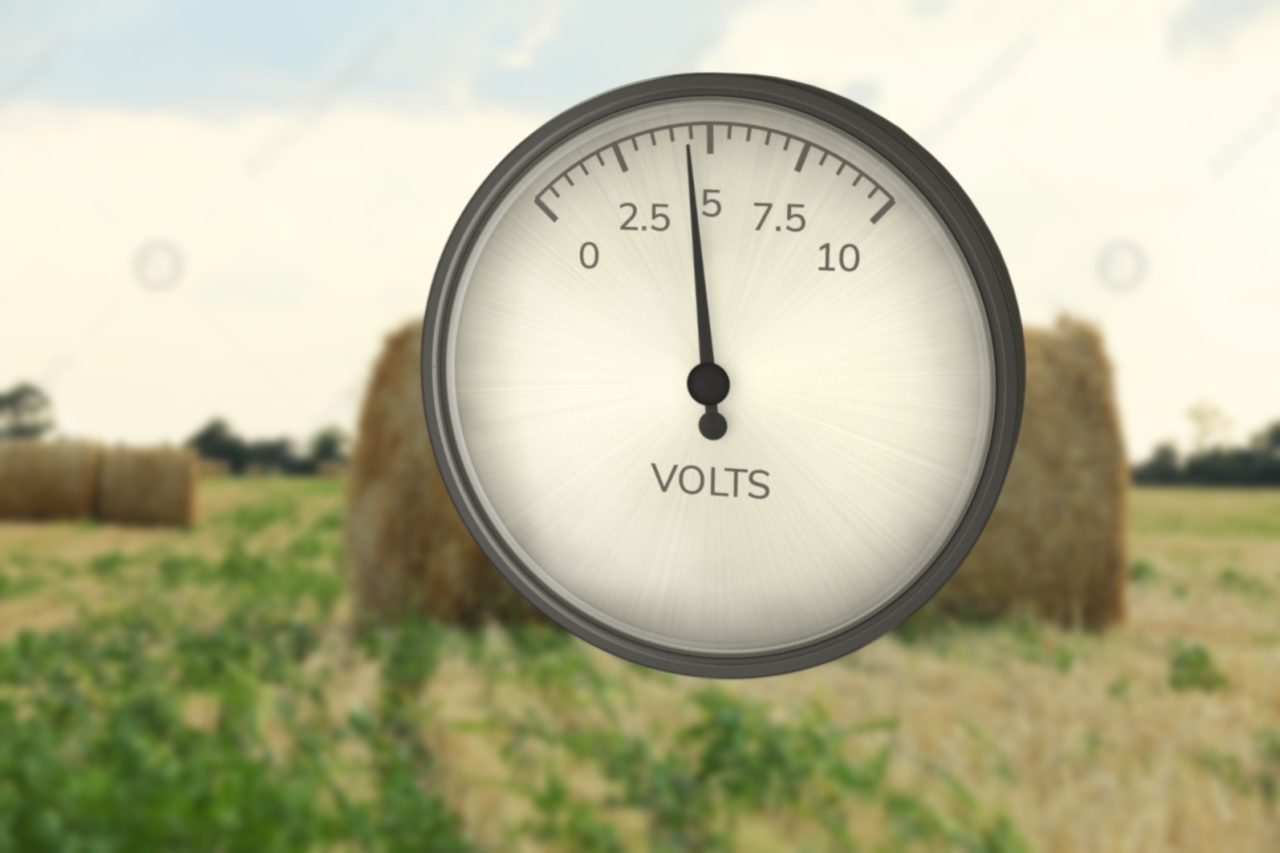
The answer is 4.5 V
